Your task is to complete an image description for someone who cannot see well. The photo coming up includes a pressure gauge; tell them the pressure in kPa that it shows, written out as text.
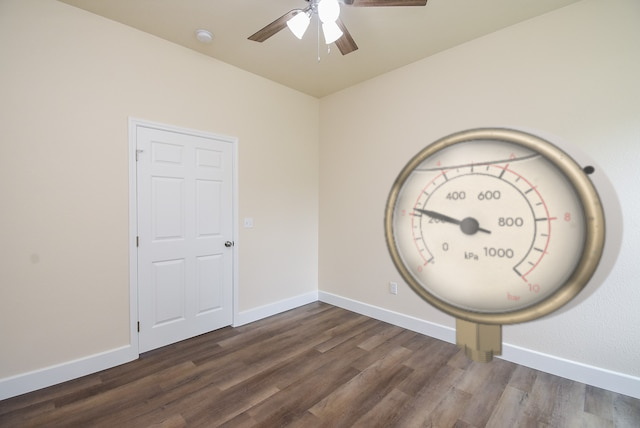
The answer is 225 kPa
